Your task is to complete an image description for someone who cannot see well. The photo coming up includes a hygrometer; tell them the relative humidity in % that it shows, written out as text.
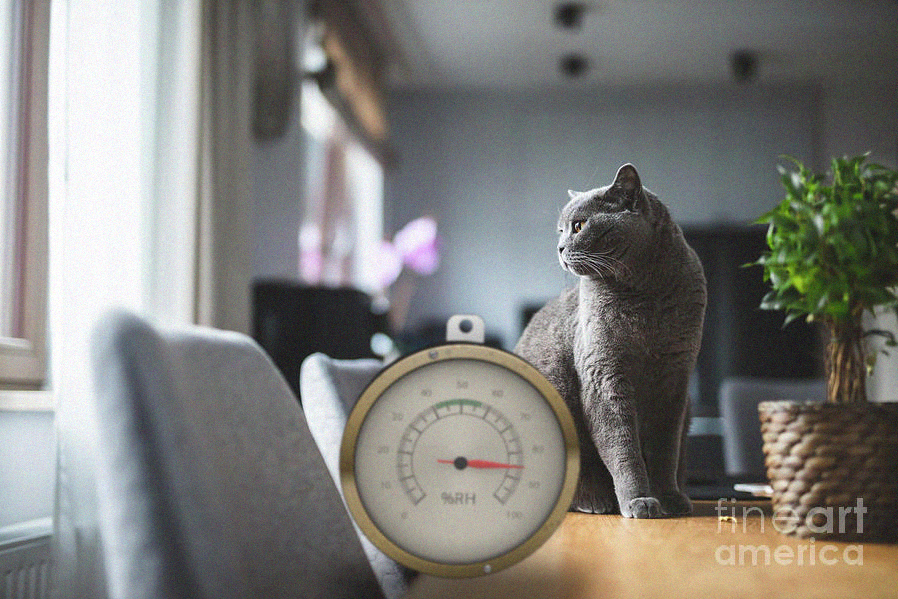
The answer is 85 %
